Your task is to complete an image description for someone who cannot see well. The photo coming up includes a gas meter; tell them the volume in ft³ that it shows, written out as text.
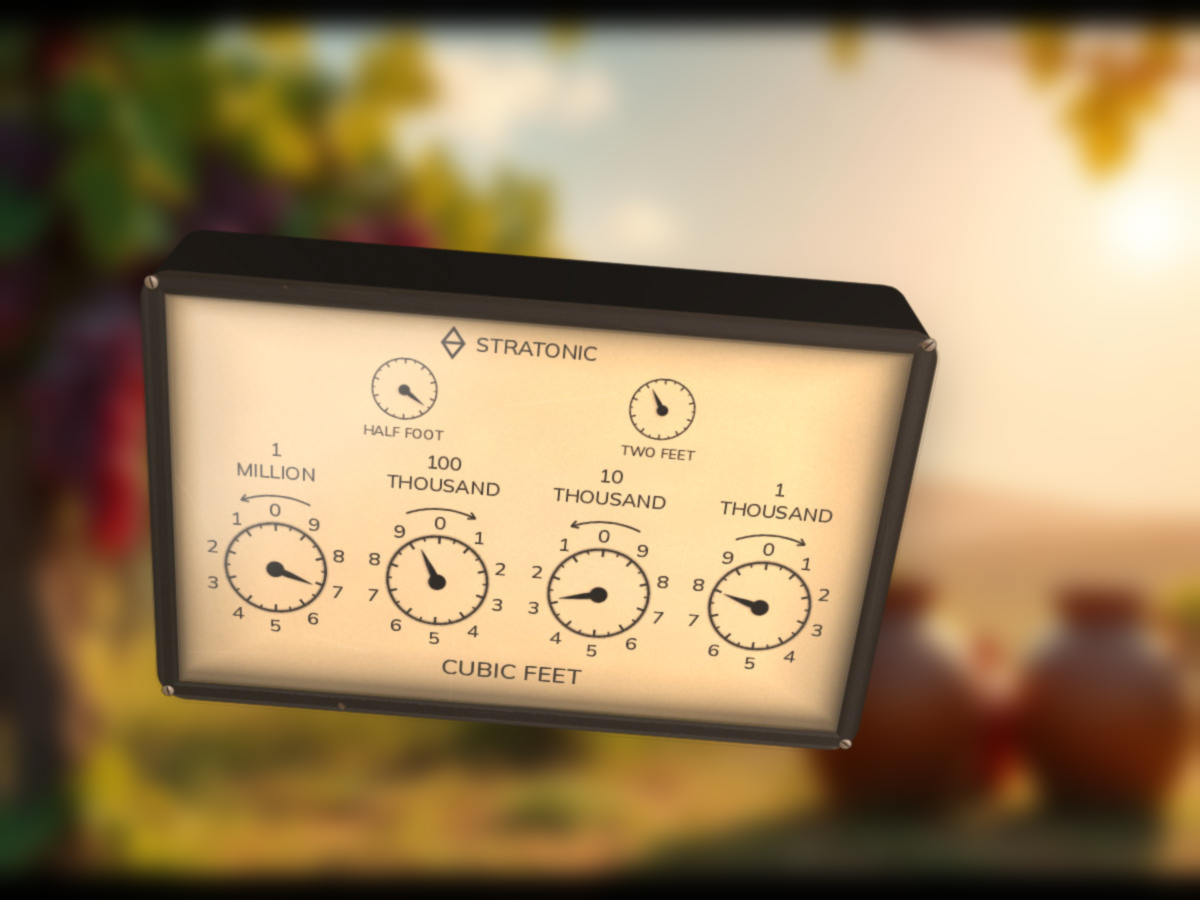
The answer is 692800 ft³
